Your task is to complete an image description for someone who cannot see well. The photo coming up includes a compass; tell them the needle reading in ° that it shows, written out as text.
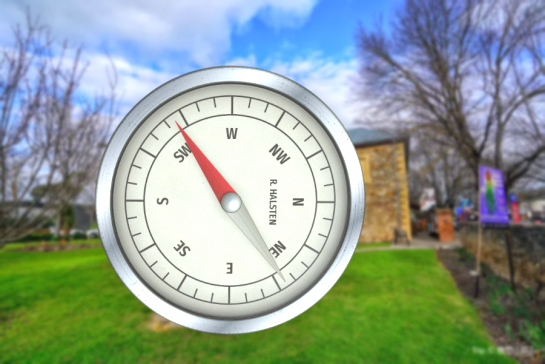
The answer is 235 °
